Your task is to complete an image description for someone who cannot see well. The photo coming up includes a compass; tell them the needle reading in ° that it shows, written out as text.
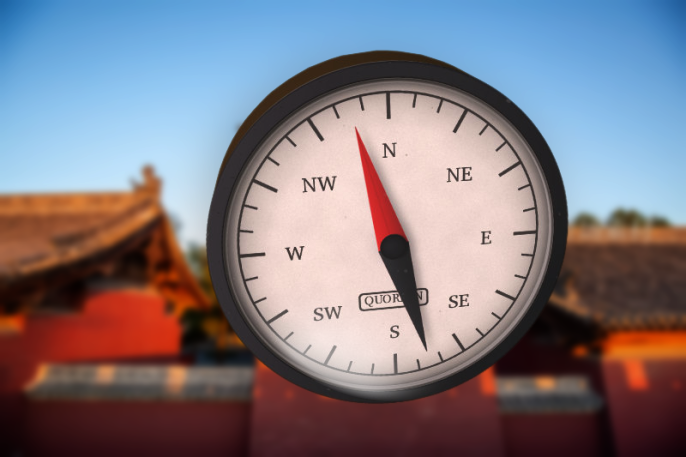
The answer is 345 °
